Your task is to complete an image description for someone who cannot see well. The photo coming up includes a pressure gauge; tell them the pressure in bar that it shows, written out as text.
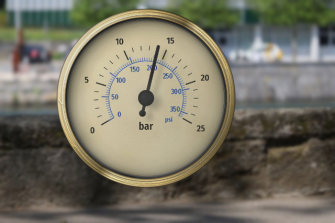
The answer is 14 bar
